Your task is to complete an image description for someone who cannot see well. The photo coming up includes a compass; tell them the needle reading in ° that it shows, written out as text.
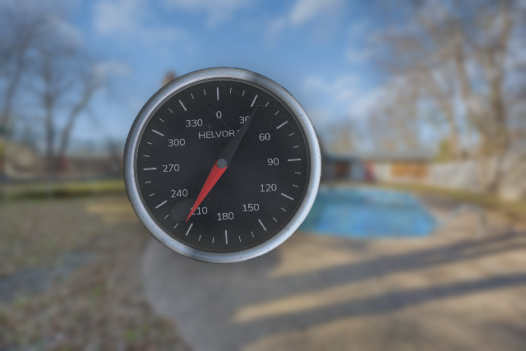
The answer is 215 °
